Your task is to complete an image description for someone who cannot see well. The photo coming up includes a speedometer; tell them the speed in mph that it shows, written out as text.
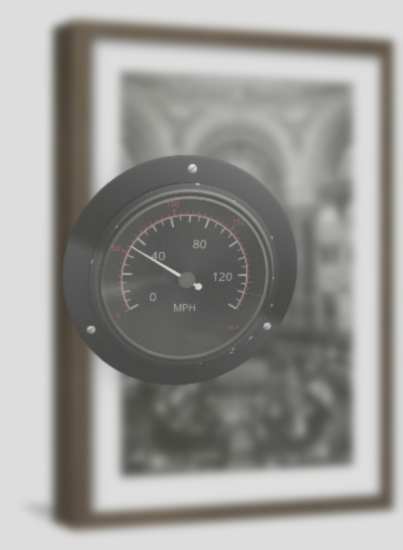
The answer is 35 mph
